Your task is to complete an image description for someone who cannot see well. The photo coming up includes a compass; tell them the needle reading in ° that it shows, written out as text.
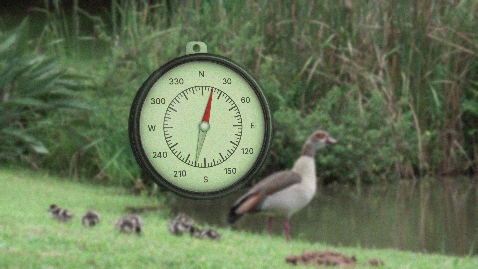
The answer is 15 °
